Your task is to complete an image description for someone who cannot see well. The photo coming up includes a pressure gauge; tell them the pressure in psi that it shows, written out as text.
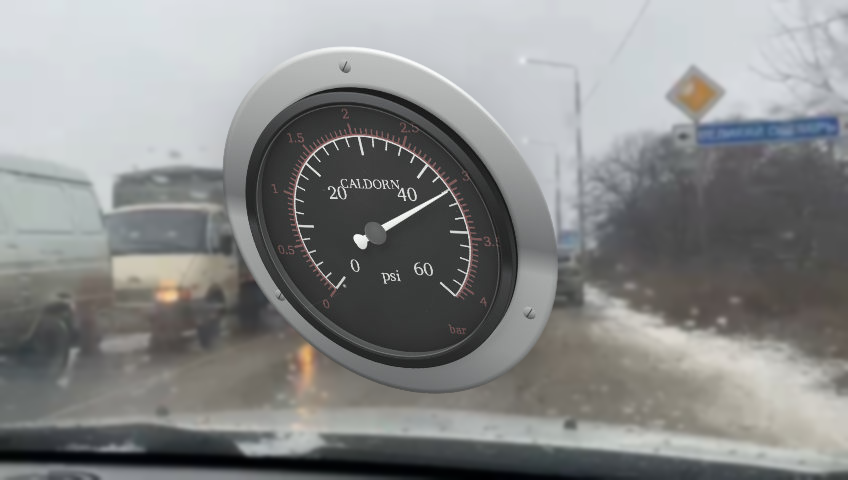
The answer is 44 psi
